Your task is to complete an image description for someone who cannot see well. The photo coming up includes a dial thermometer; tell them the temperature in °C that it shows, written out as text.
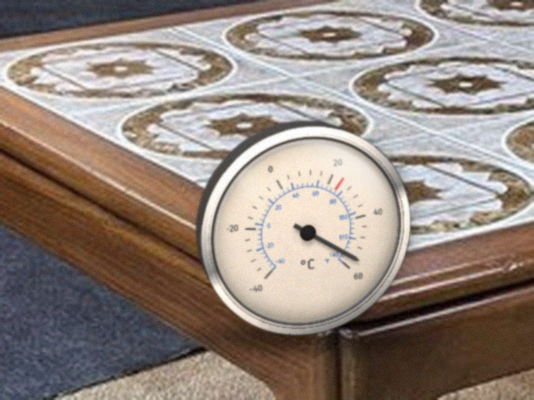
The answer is 56 °C
